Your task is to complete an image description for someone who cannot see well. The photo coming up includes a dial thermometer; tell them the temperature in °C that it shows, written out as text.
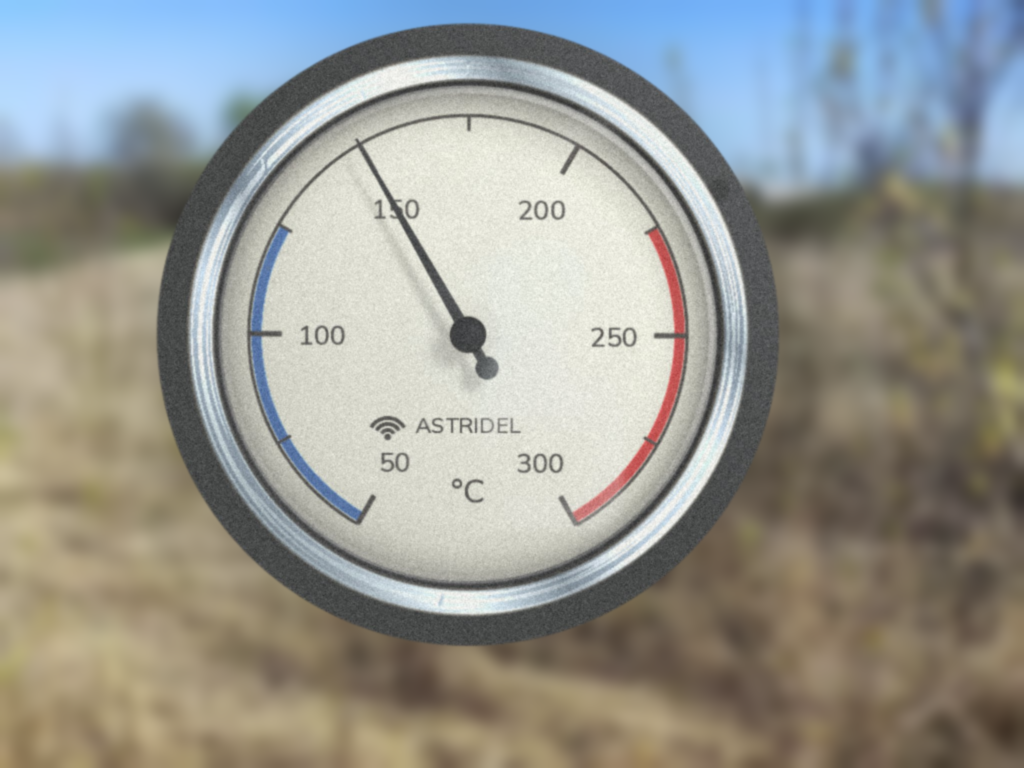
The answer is 150 °C
